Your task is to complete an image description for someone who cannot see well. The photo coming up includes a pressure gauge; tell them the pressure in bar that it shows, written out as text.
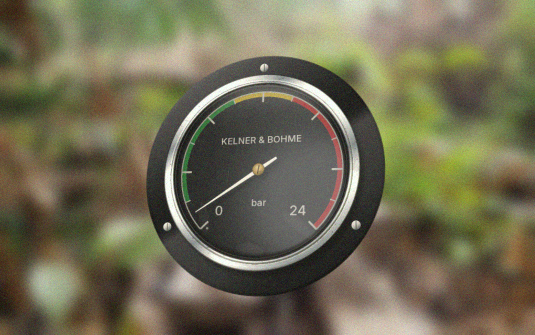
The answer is 1 bar
